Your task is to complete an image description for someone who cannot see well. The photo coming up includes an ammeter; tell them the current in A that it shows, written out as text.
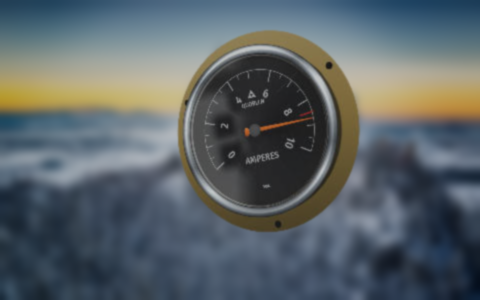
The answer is 8.75 A
